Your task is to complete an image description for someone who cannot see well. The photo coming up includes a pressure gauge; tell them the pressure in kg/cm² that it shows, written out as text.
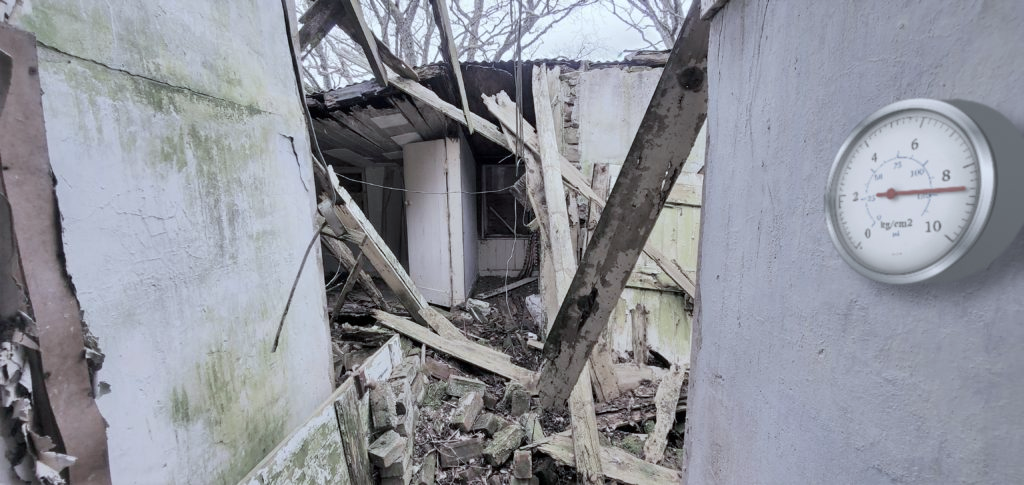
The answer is 8.6 kg/cm²
